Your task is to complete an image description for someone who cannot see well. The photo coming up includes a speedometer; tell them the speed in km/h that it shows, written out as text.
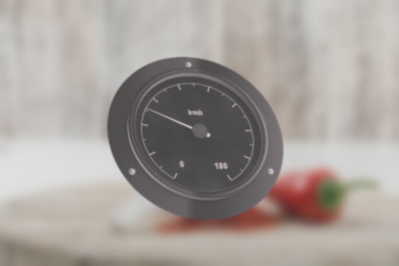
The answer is 50 km/h
